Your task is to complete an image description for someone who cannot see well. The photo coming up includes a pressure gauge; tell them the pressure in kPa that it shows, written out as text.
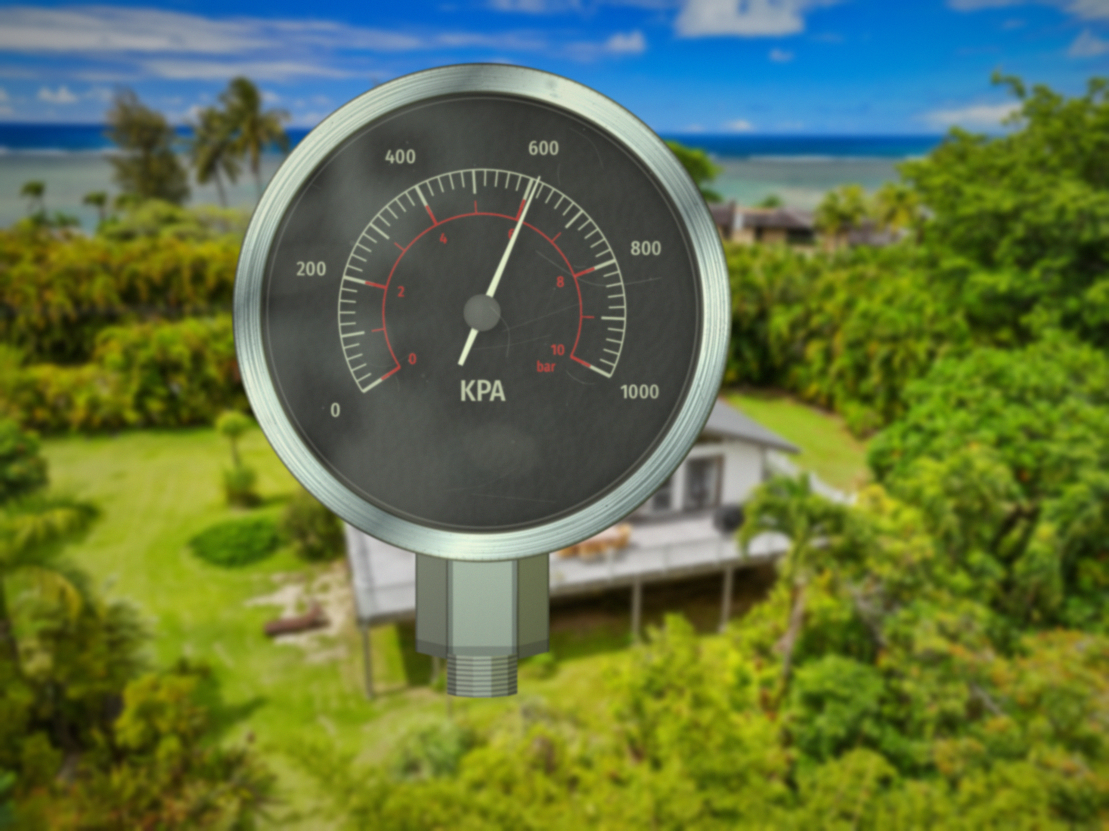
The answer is 610 kPa
